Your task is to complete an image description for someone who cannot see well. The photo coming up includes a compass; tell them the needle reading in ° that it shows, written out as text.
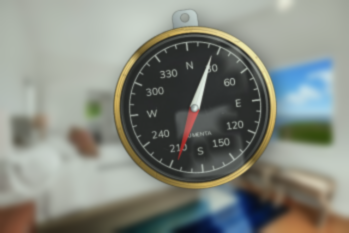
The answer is 205 °
